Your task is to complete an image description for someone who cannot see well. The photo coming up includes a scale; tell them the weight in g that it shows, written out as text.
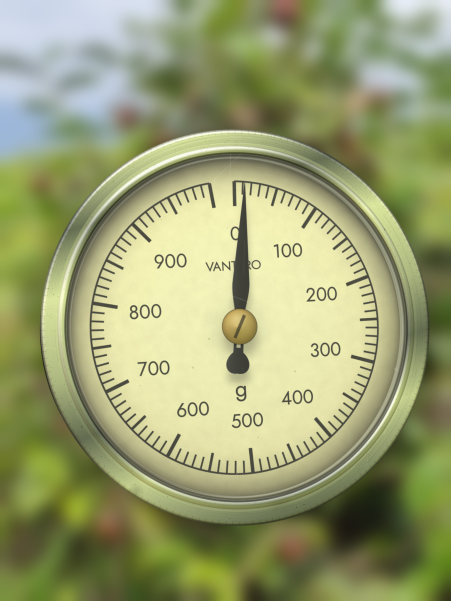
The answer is 10 g
